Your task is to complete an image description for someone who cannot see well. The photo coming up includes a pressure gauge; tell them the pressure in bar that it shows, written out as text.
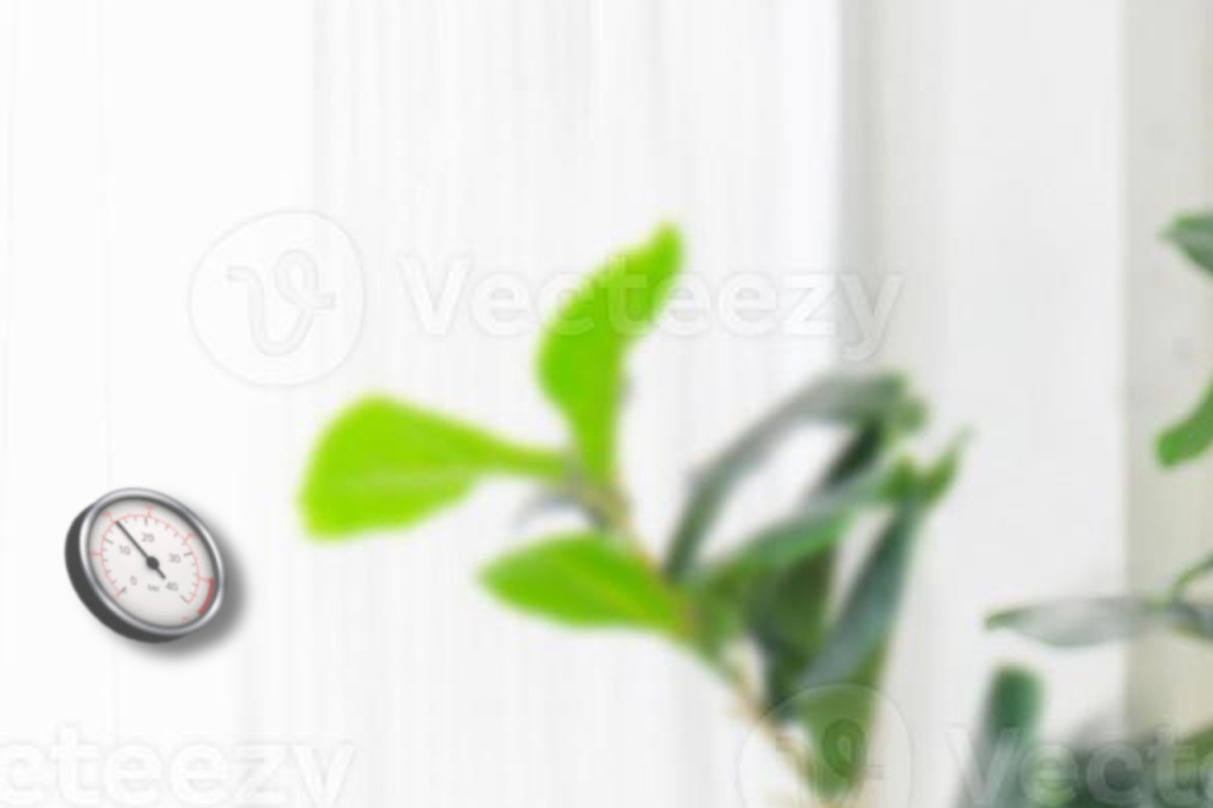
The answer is 14 bar
